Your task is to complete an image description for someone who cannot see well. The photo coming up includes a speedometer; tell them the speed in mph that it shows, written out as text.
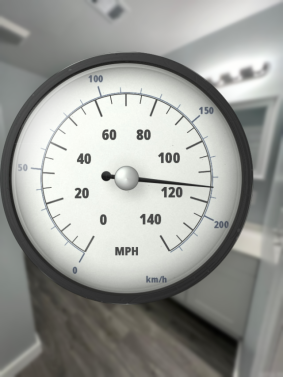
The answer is 115 mph
